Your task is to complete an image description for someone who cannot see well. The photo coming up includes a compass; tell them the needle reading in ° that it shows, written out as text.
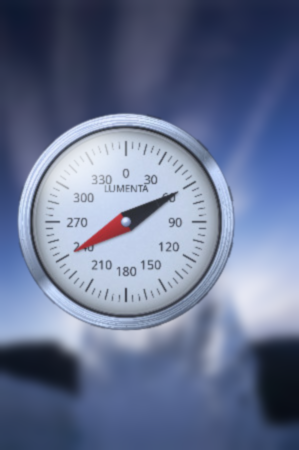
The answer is 240 °
